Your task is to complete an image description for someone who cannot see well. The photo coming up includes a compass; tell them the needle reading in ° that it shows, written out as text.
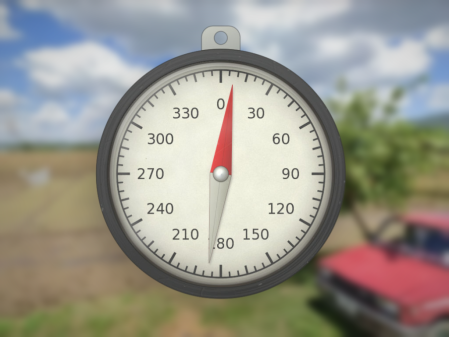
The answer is 7.5 °
